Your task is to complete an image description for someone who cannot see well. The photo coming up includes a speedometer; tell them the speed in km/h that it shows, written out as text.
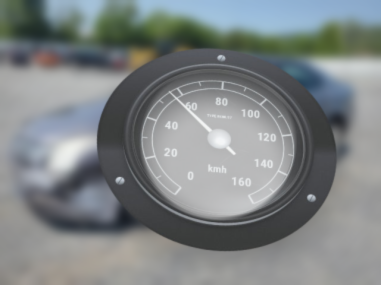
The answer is 55 km/h
